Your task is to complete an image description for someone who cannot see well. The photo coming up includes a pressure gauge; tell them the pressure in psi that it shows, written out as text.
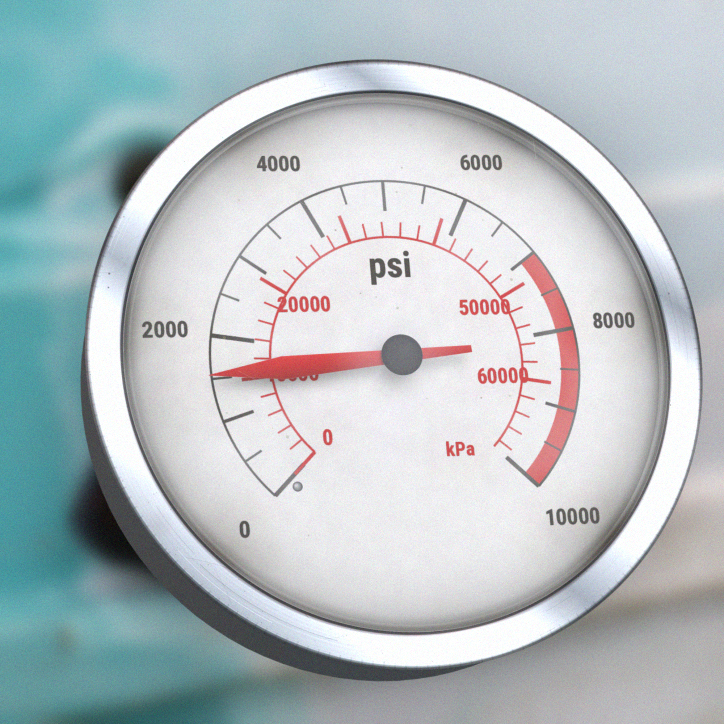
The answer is 1500 psi
